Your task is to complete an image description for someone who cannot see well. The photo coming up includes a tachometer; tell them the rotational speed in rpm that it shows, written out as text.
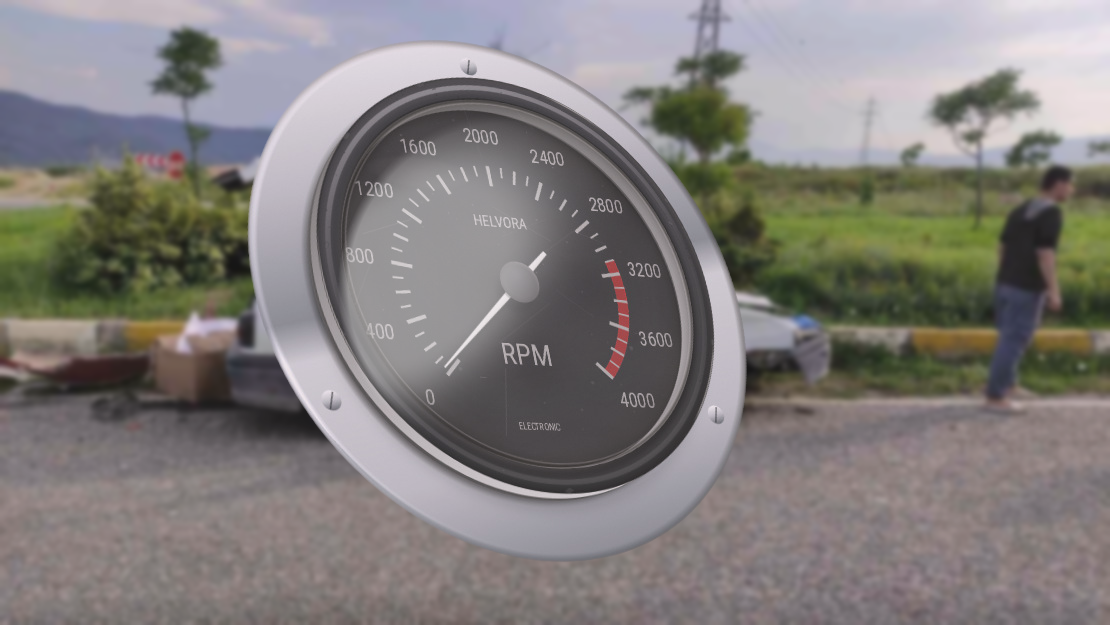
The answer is 50 rpm
